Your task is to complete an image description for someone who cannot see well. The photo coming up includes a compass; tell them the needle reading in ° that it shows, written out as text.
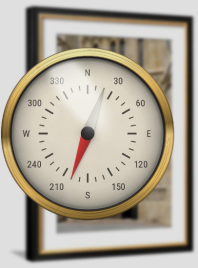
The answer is 200 °
